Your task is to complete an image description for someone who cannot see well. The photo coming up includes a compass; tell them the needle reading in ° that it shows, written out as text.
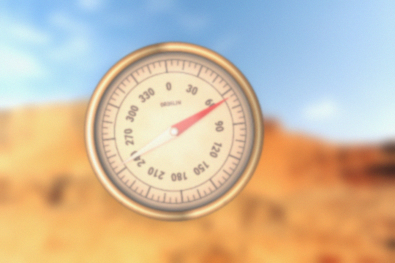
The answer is 65 °
